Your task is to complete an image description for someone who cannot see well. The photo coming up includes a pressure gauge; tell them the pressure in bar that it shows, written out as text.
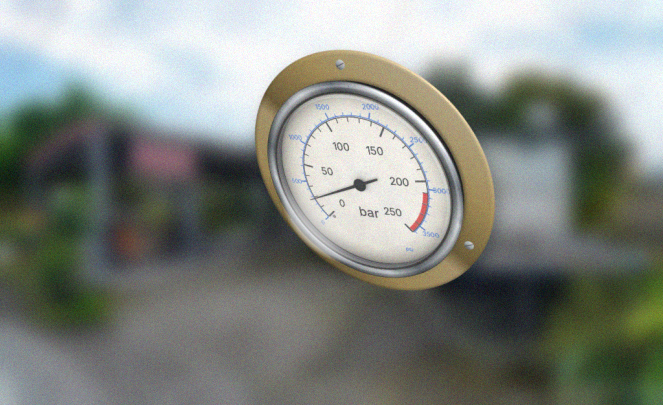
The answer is 20 bar
